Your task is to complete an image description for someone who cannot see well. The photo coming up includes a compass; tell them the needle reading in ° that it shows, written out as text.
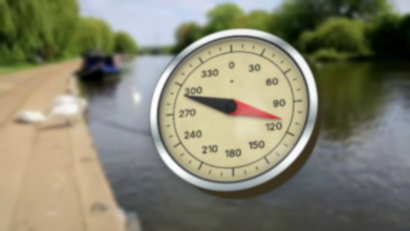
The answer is 110 °
